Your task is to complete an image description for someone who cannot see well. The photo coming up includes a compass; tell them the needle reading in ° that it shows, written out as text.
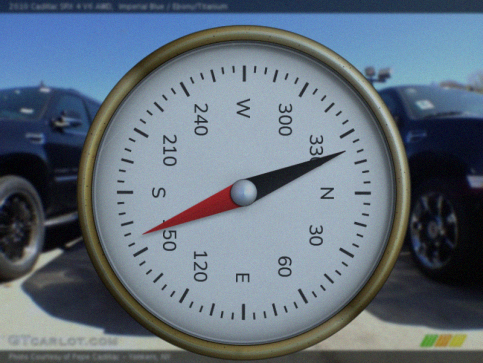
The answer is 157.5 °
